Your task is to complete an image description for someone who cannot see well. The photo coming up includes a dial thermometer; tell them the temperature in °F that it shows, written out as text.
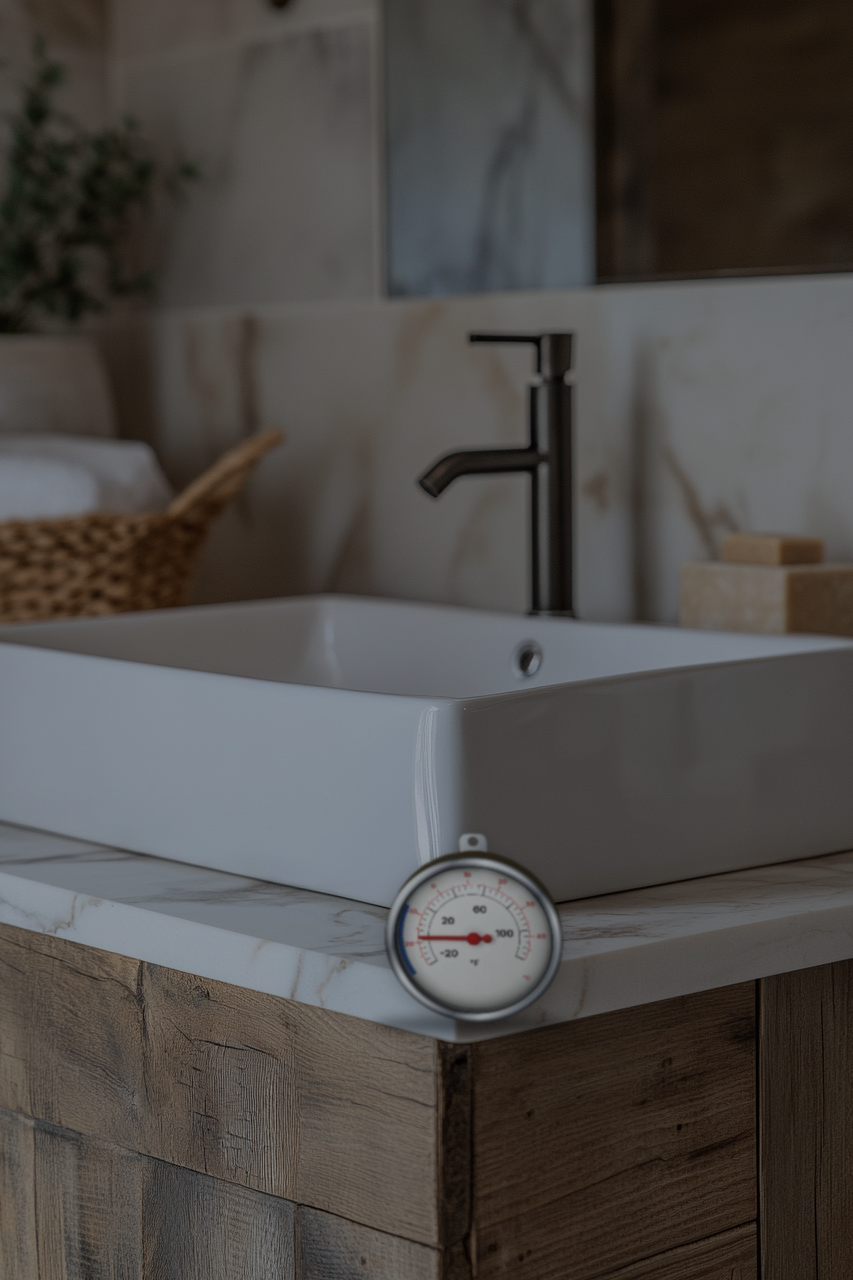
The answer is 0 °F
